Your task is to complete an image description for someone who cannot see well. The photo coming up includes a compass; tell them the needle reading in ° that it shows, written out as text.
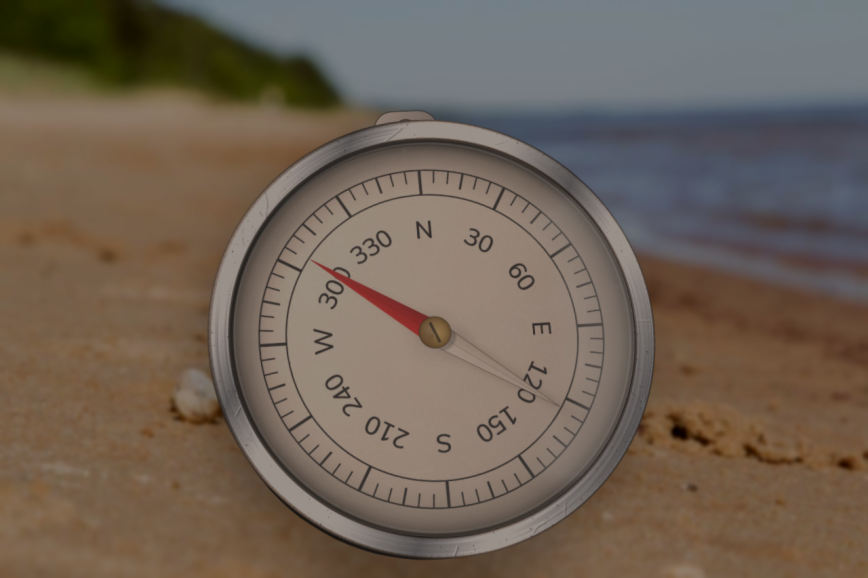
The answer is 305 °
